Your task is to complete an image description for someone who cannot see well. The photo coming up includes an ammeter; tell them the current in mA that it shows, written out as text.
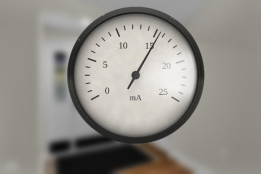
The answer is 15.5 mA
